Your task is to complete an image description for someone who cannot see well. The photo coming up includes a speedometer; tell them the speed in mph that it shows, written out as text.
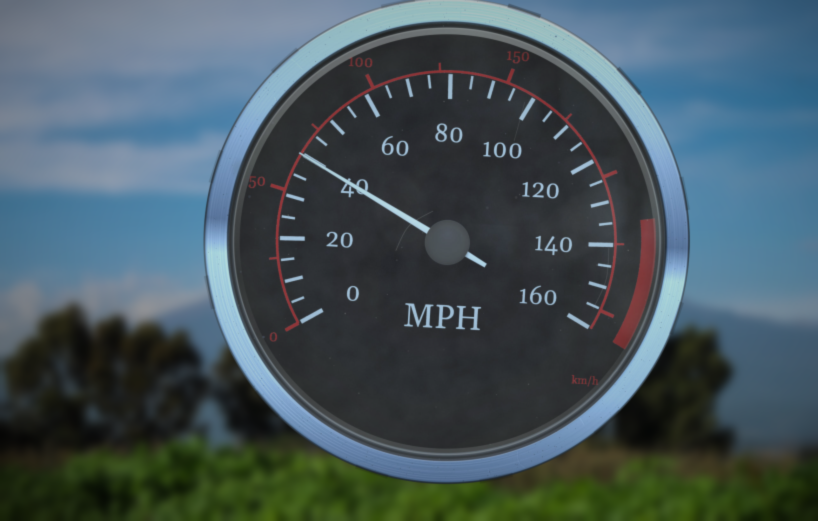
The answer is 40 mph
